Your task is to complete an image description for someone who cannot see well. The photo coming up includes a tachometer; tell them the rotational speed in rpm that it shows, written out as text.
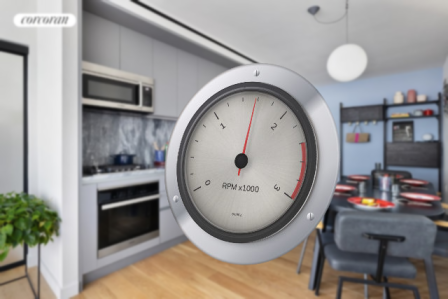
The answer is 1600 rpm
